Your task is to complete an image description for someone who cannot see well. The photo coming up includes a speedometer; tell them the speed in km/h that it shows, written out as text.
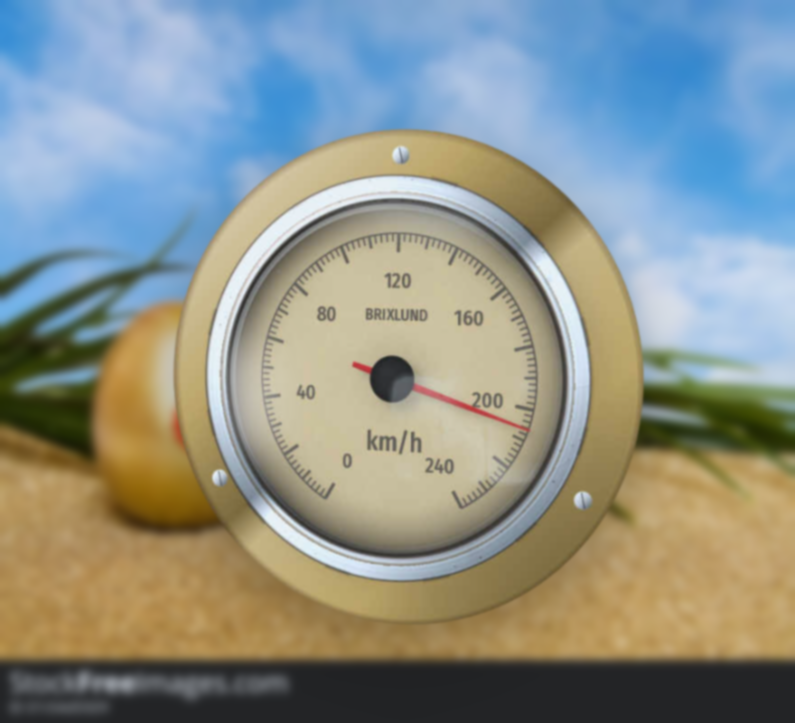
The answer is 206 km/h
